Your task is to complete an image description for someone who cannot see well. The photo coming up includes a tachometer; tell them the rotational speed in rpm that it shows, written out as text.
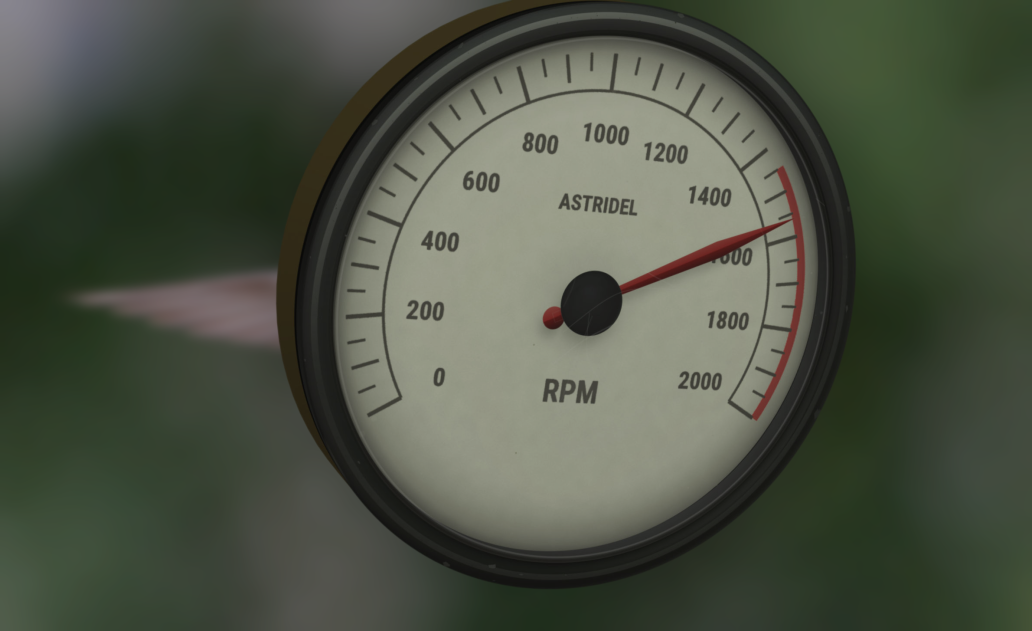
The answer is 1550 rpm
